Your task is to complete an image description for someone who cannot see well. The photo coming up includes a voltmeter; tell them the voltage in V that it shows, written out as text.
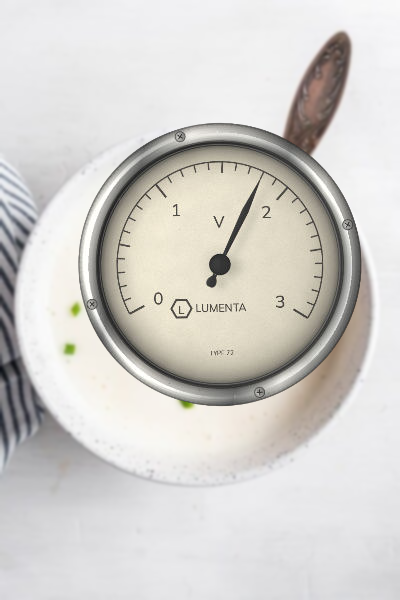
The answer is 1.8 V
